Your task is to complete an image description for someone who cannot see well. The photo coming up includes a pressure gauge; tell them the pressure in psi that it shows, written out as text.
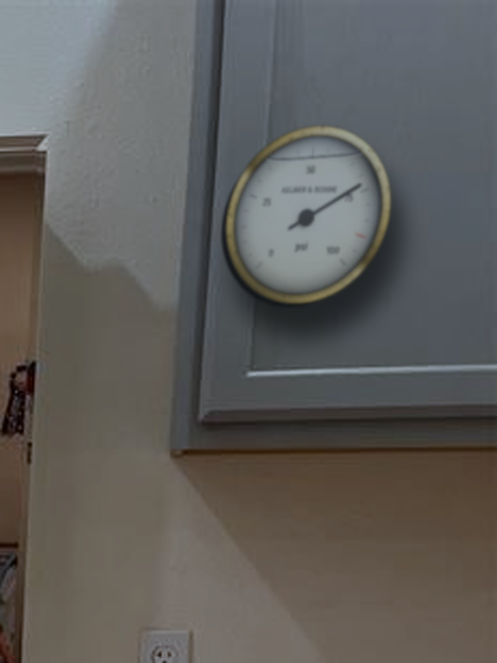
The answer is 72.5 psi
